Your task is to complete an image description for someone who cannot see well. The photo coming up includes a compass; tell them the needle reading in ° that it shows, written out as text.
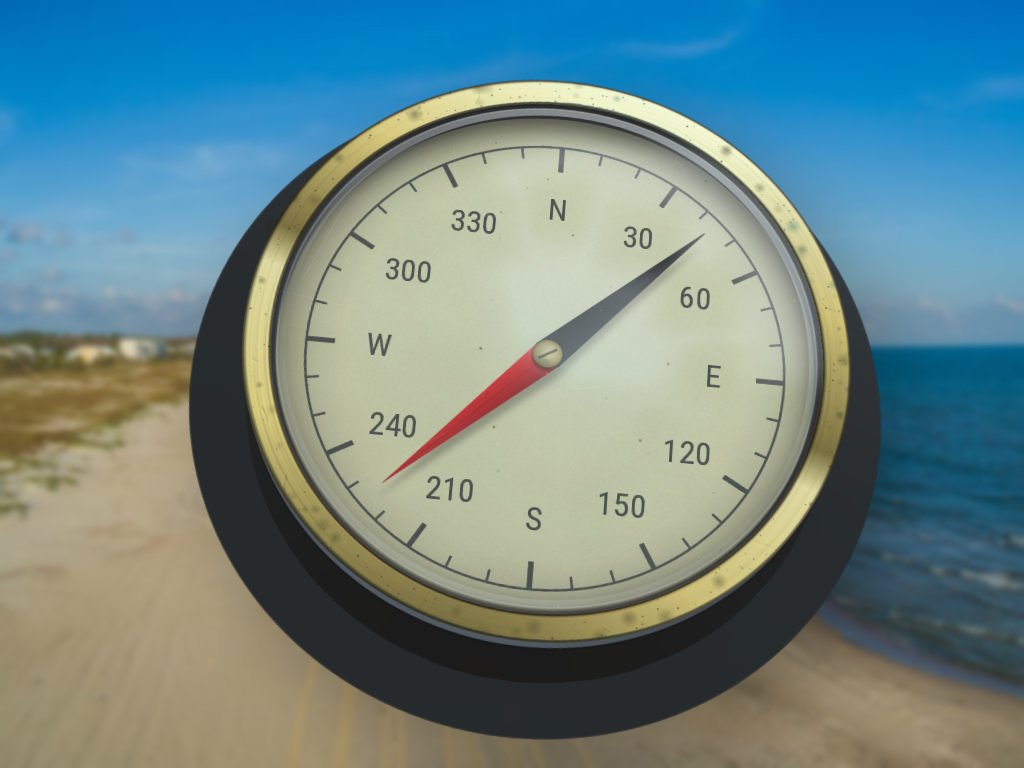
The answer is 225 °
